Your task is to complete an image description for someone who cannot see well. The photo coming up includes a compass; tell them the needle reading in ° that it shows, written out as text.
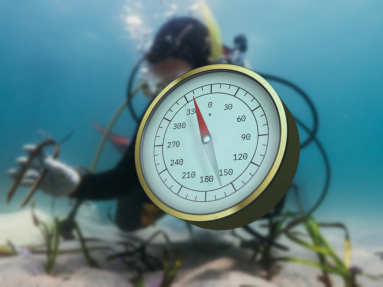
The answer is 340 °
